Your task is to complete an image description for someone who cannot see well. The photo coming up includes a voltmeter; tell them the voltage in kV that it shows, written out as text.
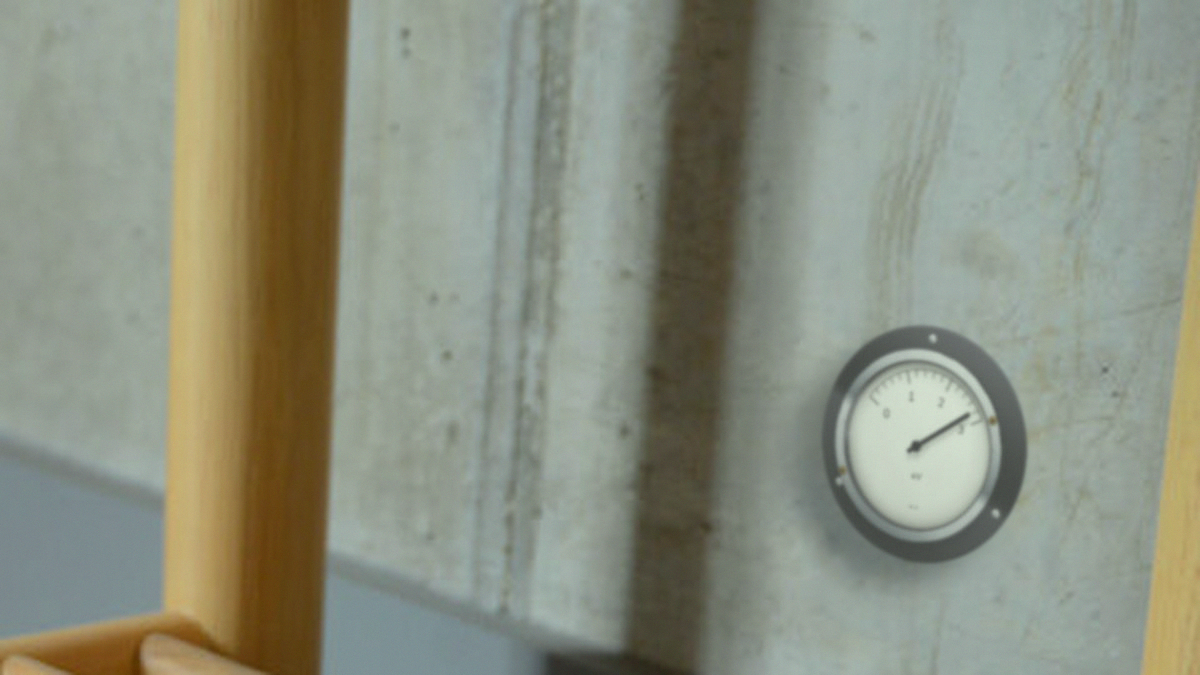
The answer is 2.8 kV
